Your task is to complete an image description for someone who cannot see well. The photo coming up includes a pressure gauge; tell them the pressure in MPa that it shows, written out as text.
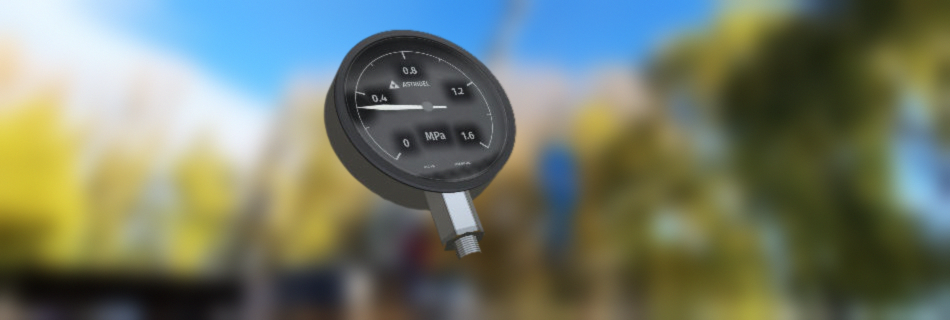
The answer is 0.3 MPa
